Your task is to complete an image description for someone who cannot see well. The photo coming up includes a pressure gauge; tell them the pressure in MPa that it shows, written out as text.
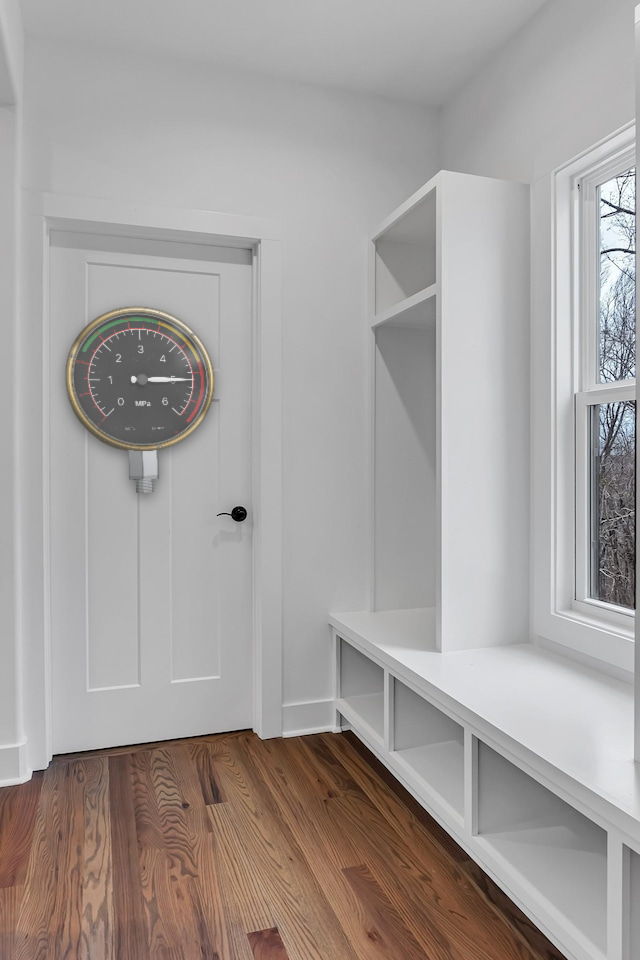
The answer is 5 MPa
